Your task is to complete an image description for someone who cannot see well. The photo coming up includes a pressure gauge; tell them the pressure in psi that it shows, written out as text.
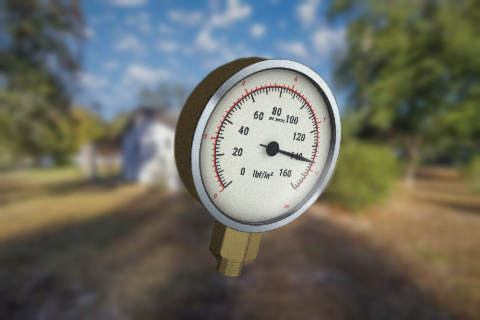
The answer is 140 psi
